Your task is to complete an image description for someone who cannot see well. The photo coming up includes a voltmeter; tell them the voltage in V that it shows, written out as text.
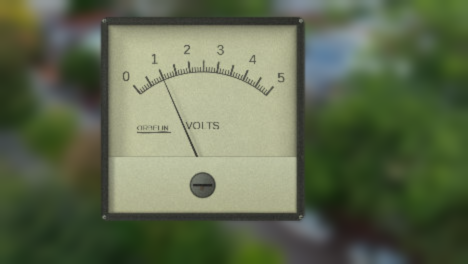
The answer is 1 V
